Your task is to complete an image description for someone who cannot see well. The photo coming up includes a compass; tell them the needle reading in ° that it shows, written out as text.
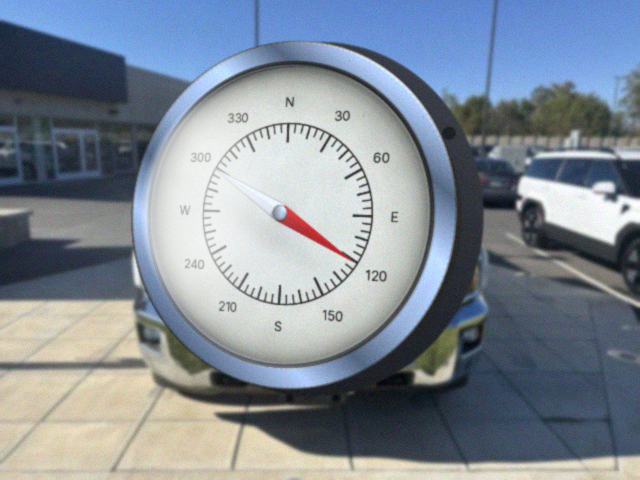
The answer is 120 °
